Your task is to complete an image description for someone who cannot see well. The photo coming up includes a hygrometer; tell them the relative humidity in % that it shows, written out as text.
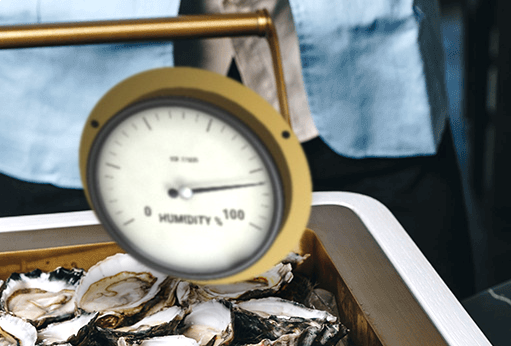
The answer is 84 %
